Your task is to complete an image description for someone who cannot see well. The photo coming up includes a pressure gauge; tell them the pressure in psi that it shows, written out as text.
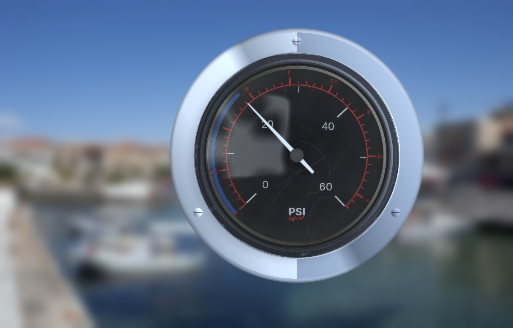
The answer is 20 psi
